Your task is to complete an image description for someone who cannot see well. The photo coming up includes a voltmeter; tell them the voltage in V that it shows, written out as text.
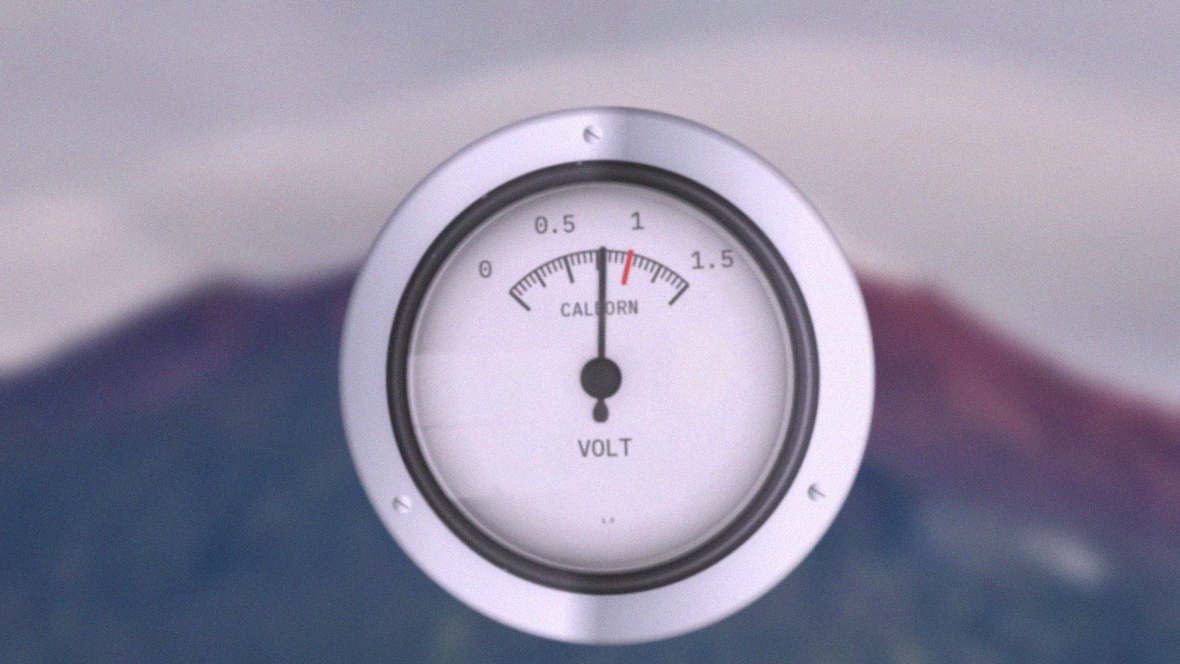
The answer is 0.8 V
